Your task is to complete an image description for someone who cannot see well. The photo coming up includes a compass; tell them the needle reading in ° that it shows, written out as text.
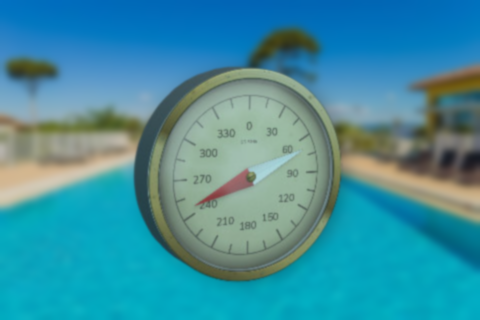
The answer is 247.5 °
